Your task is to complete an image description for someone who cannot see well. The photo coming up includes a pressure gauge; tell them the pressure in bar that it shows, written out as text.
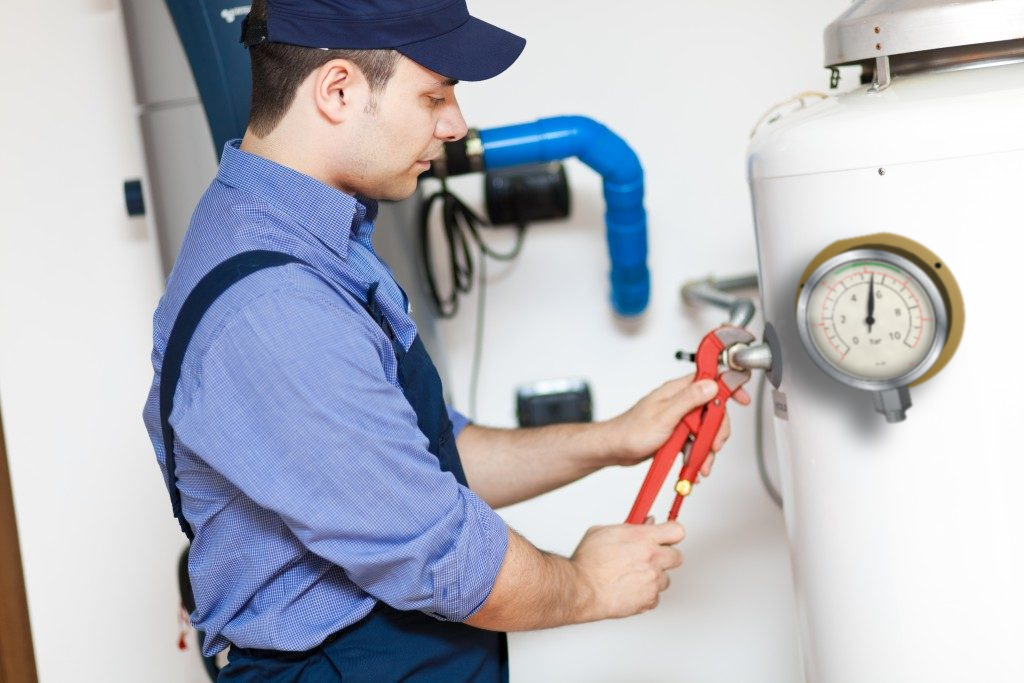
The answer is 5.5 bar
